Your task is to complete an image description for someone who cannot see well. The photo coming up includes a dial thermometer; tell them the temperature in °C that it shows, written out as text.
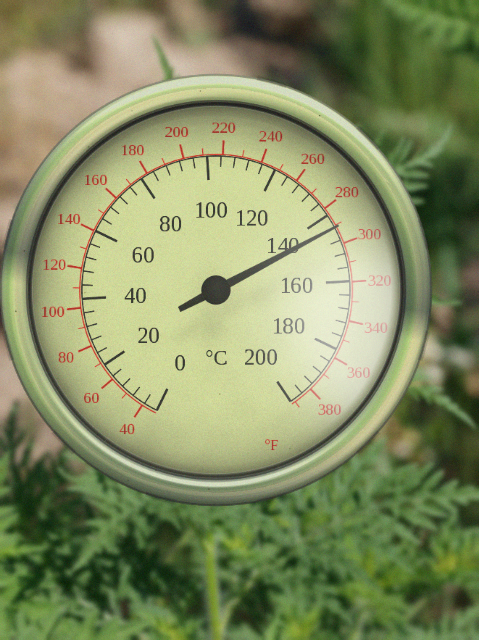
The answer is 144 °C
